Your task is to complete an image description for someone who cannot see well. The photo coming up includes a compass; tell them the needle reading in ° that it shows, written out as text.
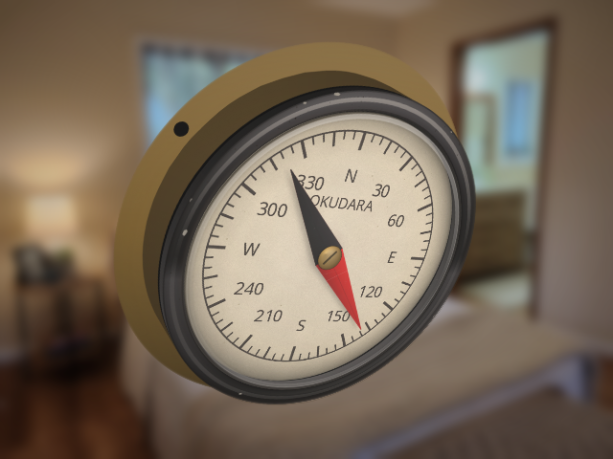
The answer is 140 °
